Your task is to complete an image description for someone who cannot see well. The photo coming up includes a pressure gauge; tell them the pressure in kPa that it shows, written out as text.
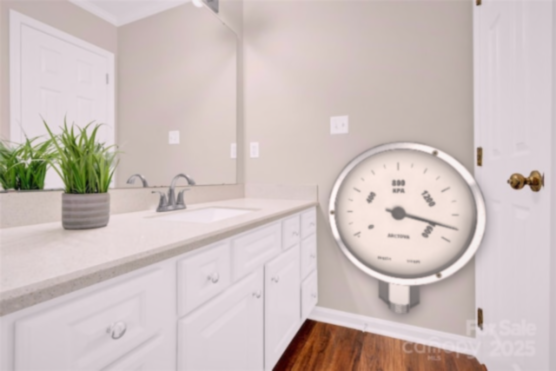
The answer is 1500 kPa
